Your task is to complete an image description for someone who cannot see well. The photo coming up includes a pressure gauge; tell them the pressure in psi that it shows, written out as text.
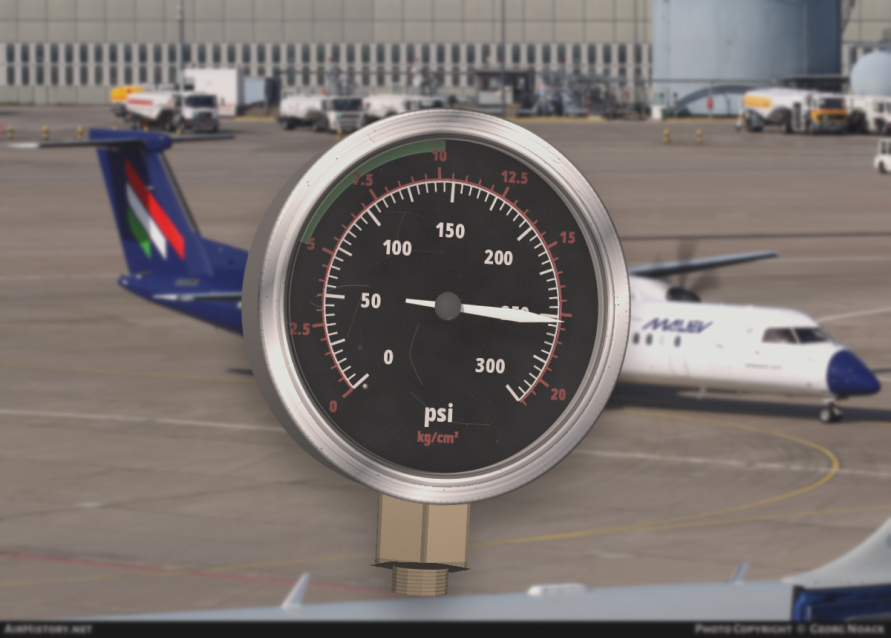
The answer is 252.5 psi
